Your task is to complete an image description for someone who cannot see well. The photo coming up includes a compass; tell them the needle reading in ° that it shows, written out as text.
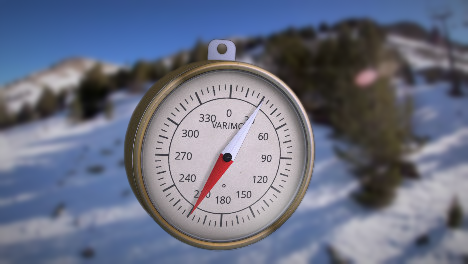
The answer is 210 °
